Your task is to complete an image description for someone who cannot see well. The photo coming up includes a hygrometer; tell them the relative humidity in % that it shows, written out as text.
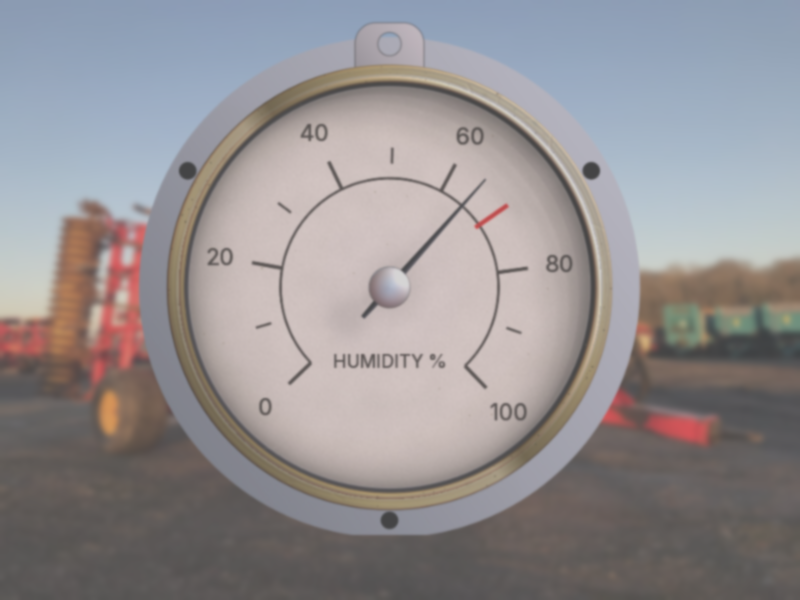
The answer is 65 %
